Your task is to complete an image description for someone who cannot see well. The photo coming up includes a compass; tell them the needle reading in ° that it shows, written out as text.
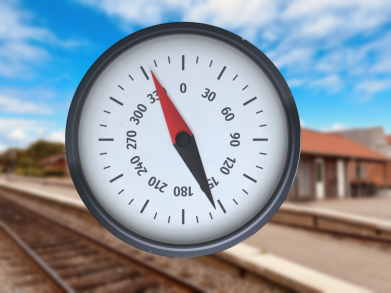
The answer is 335 °
